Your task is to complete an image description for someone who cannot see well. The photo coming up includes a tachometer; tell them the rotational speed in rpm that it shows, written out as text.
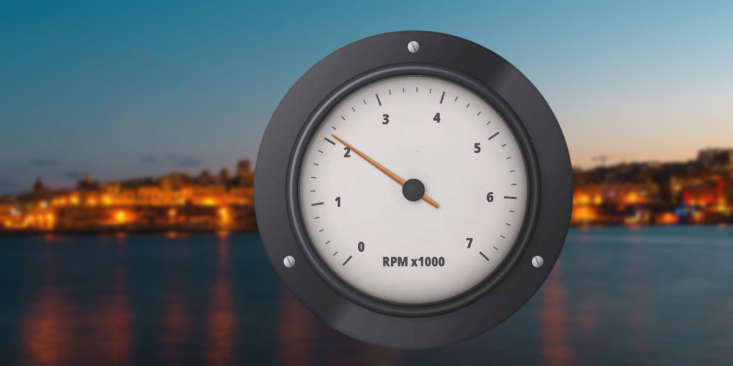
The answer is 2100 rpm
